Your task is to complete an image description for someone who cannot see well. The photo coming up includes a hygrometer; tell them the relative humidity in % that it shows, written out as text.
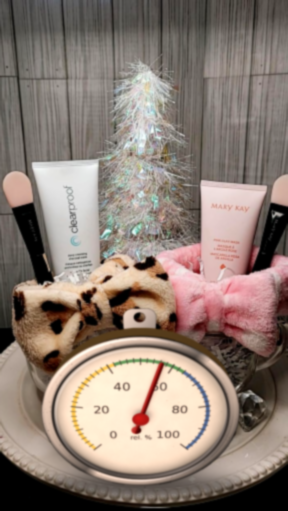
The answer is 56 %
